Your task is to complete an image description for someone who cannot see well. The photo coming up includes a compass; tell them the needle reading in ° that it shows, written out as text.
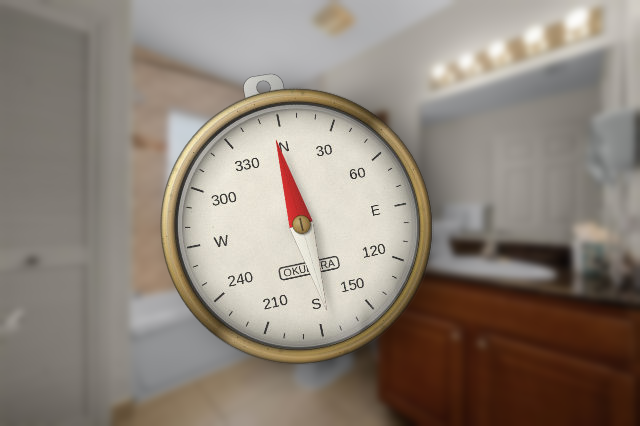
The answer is 355 °
